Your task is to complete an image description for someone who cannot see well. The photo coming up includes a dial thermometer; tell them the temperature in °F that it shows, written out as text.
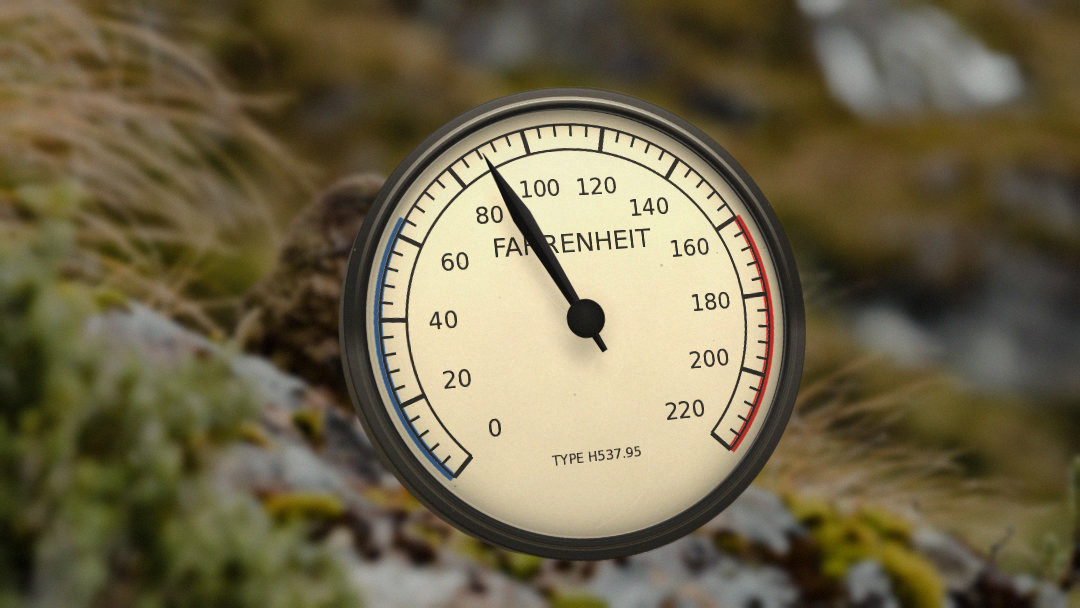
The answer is 88 °F
